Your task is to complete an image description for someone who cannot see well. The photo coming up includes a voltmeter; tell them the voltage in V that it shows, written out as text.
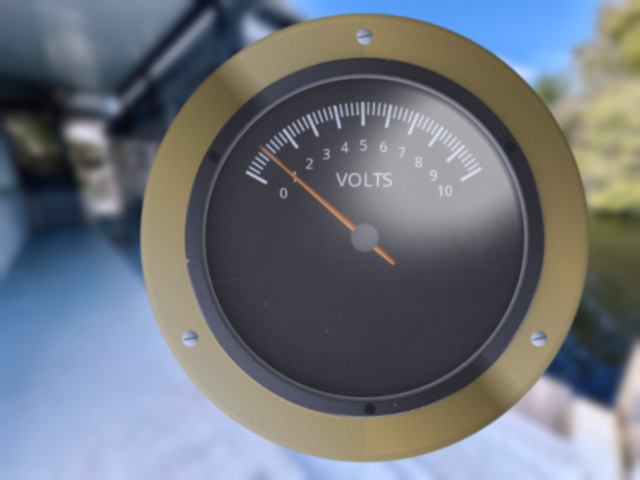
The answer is 1 V
